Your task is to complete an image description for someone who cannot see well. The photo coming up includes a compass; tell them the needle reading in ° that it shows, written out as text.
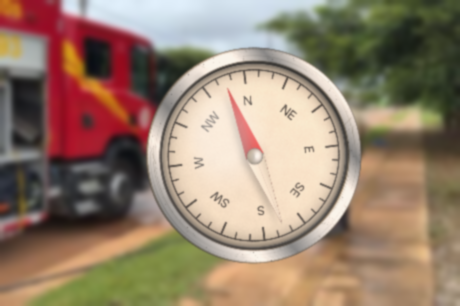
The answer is 345 °
